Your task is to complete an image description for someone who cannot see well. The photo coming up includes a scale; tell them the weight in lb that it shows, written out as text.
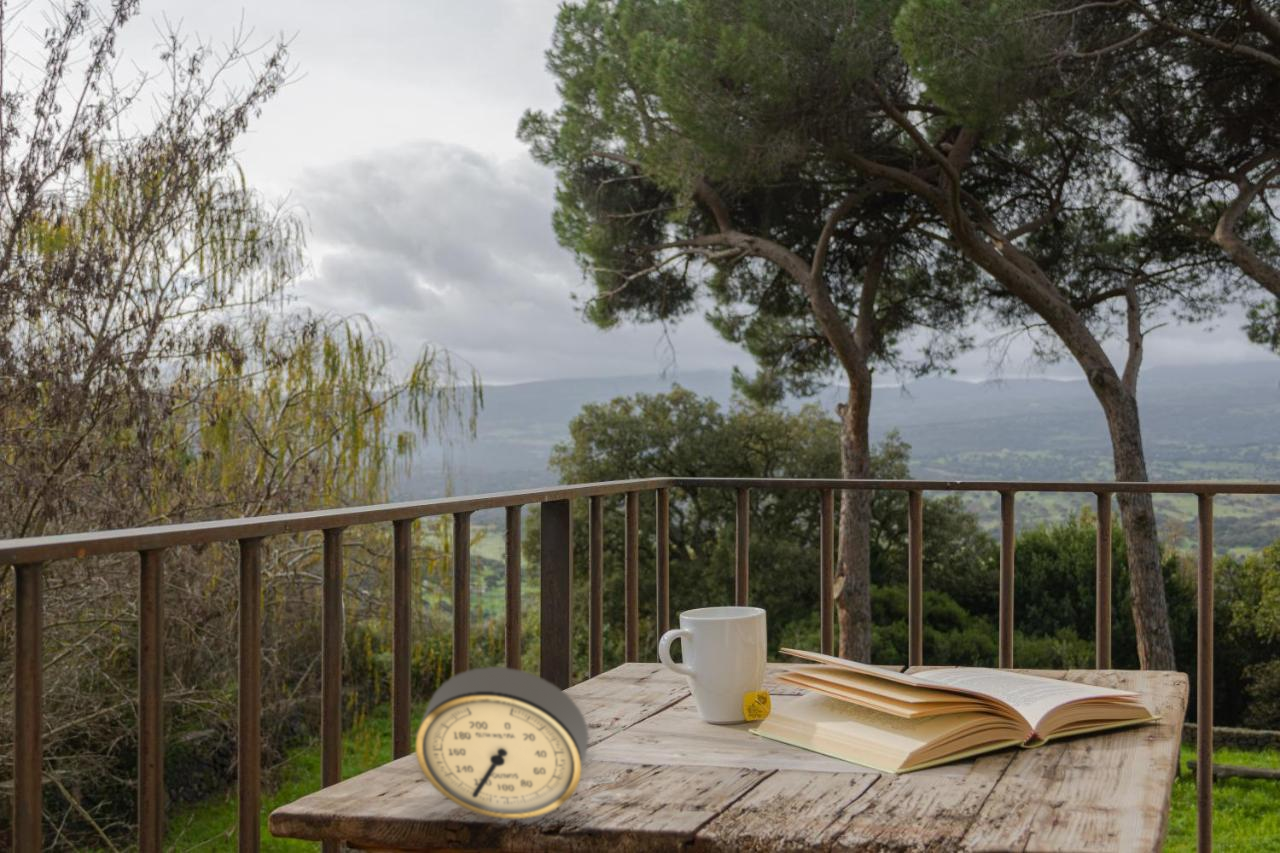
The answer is 120 lb
